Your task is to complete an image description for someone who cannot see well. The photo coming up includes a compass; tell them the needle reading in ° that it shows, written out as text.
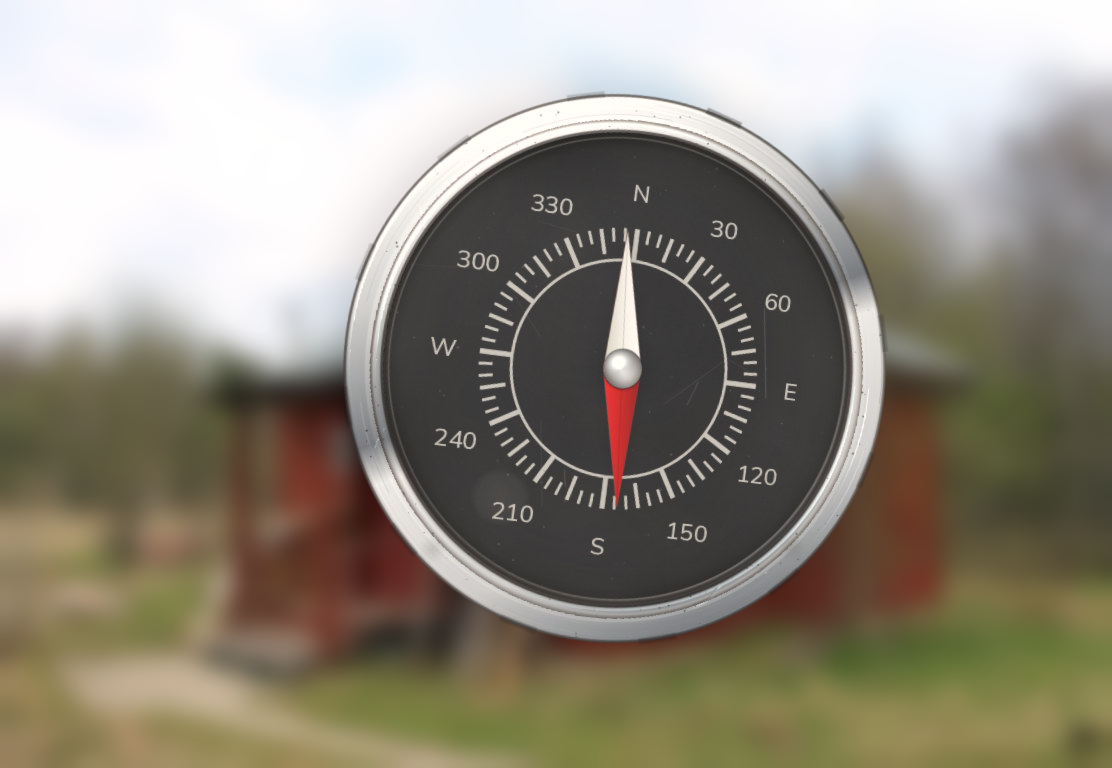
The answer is 175 °
